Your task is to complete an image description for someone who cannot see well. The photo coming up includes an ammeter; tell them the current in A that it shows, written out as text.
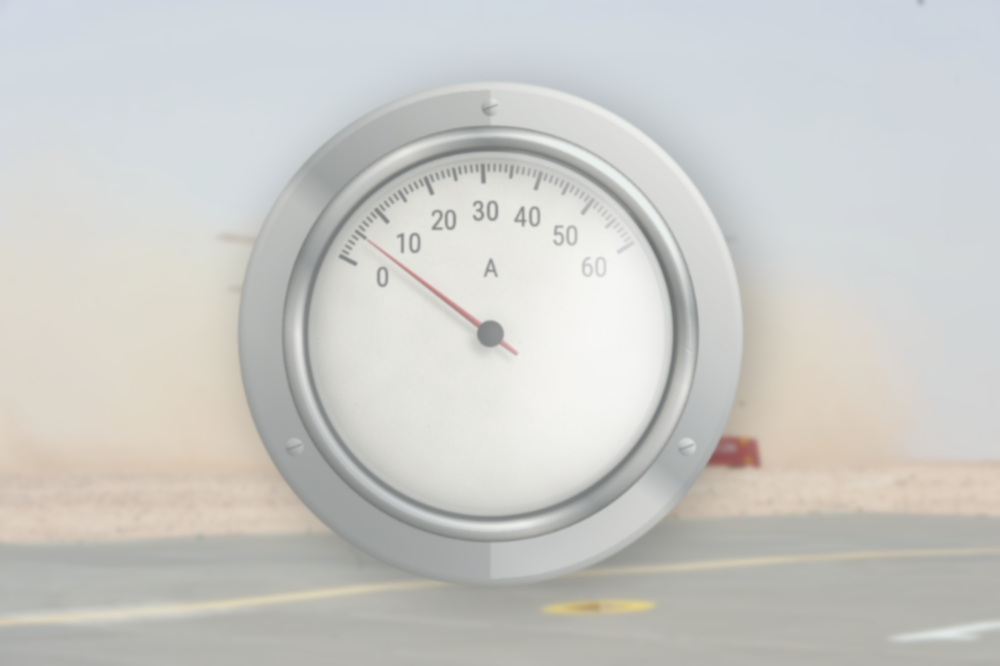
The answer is 5 A
